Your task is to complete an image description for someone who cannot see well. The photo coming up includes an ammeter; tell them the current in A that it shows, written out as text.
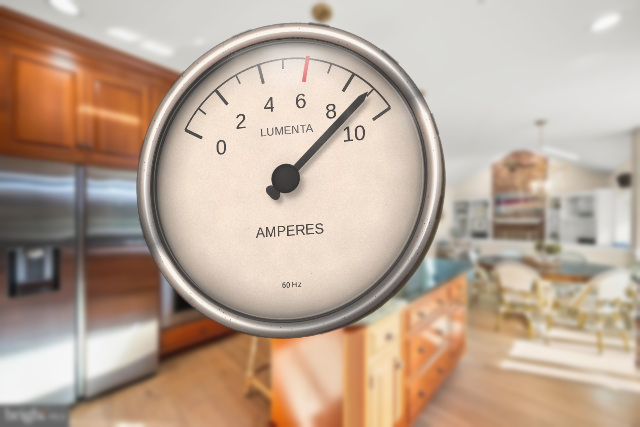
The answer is 9 A
